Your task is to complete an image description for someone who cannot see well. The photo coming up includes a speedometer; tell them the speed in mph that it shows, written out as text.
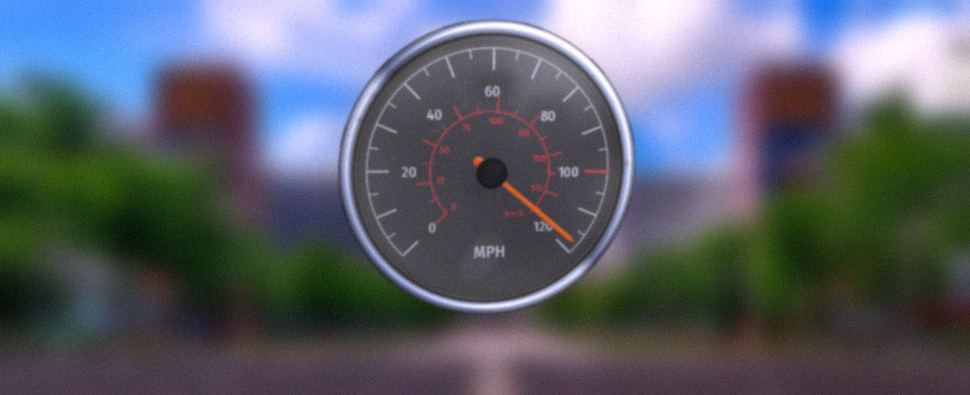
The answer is 117.5 mph
